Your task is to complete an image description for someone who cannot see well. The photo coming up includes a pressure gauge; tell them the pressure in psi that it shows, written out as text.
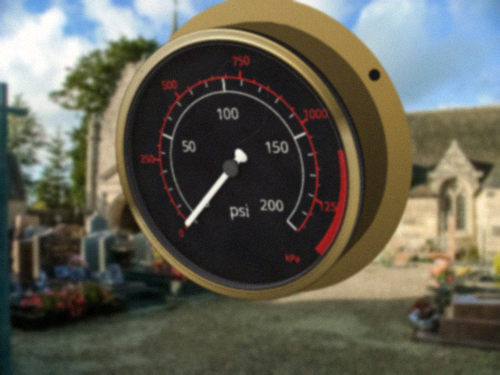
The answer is 0 psi
